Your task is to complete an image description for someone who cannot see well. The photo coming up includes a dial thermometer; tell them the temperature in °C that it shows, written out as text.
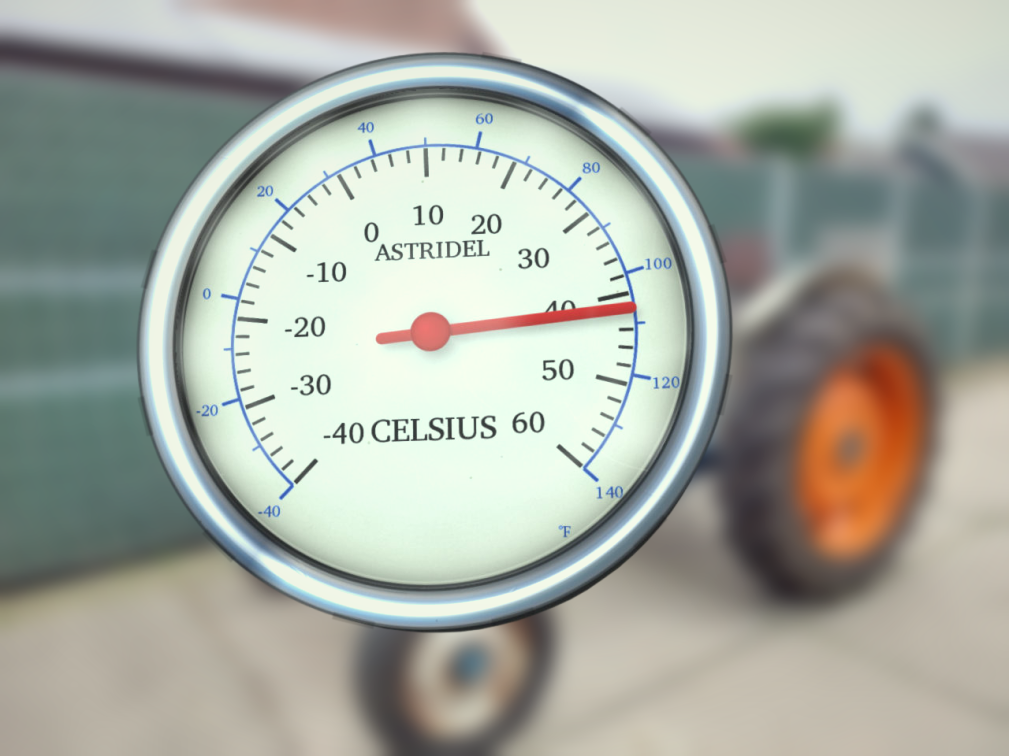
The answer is 42 °C
